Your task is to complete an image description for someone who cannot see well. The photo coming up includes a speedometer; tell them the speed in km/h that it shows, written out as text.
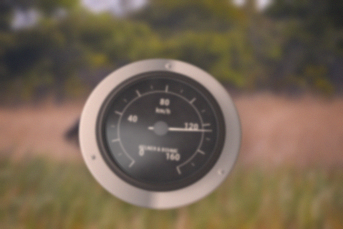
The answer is 125 km/h
